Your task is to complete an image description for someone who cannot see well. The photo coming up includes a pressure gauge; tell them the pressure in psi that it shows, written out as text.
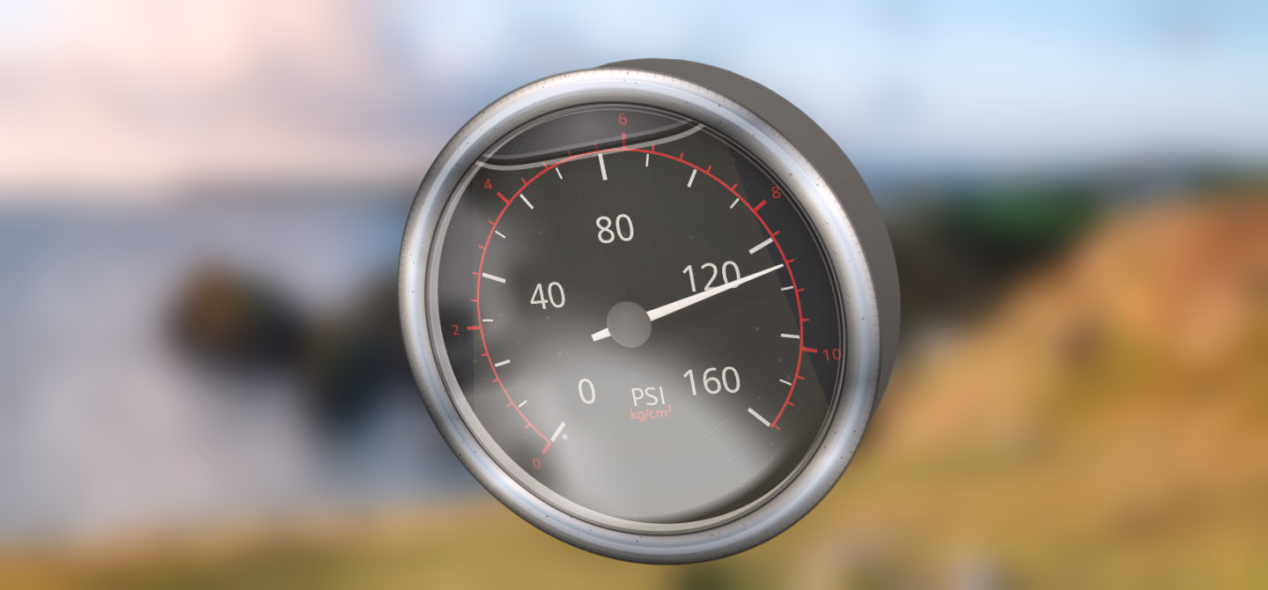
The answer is 125 psi
